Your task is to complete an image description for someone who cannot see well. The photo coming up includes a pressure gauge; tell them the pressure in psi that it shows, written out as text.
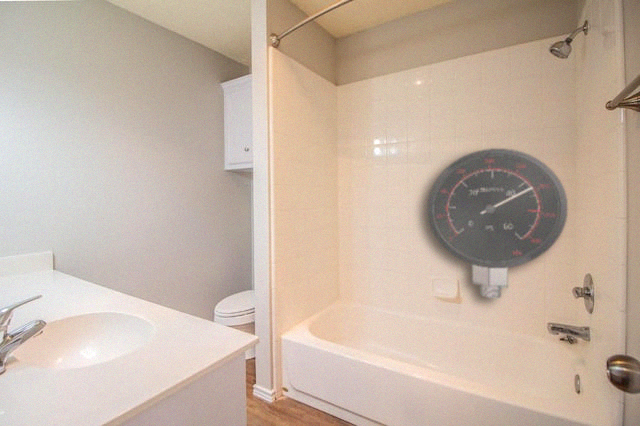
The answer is 42.5 psi
